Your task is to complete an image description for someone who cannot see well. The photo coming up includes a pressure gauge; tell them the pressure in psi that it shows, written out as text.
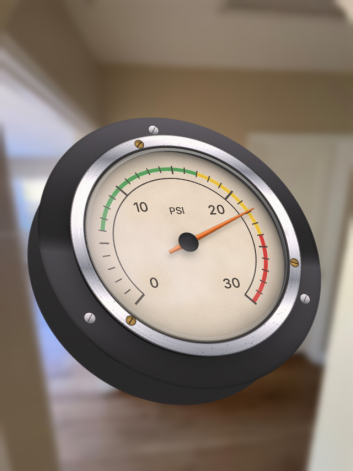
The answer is 22 psi
